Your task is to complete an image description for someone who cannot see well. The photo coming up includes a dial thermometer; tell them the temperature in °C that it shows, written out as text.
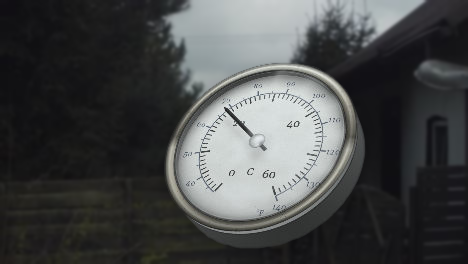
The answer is 20 °C
